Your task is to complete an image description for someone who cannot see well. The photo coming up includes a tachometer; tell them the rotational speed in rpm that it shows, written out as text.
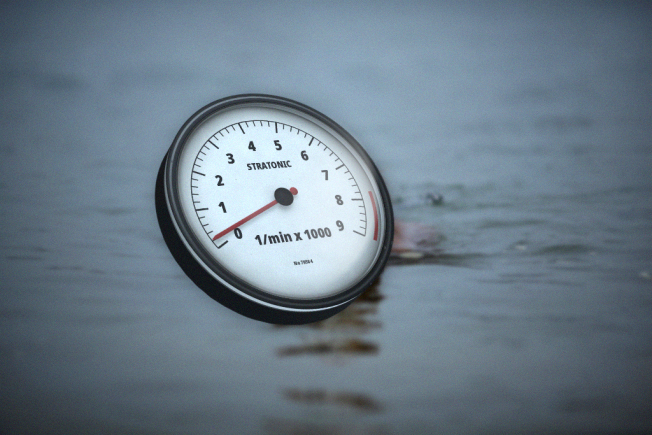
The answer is 200 rpm
